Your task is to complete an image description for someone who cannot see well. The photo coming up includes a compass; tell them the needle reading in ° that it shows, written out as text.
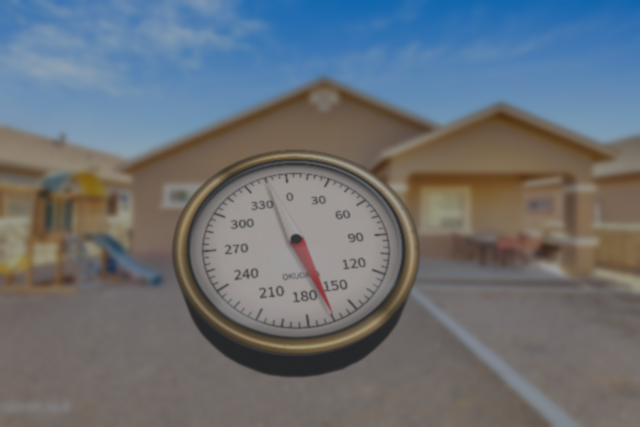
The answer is 165 °
